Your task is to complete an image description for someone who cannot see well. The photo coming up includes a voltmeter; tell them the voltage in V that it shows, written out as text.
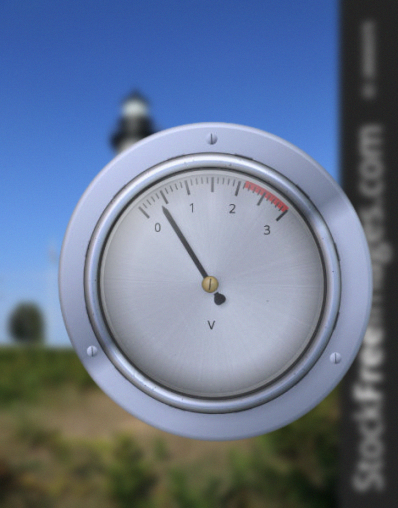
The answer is 0.4 V
